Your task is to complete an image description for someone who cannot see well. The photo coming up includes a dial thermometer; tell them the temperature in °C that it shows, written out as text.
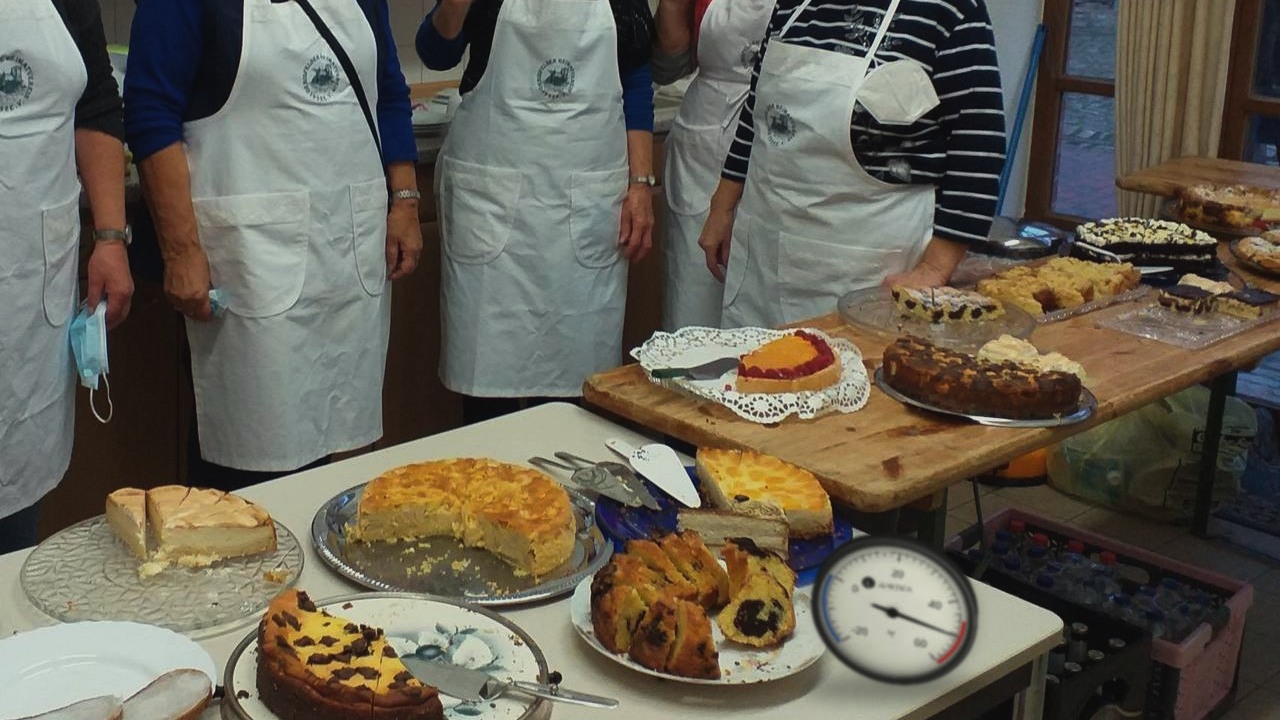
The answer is 50 °C
